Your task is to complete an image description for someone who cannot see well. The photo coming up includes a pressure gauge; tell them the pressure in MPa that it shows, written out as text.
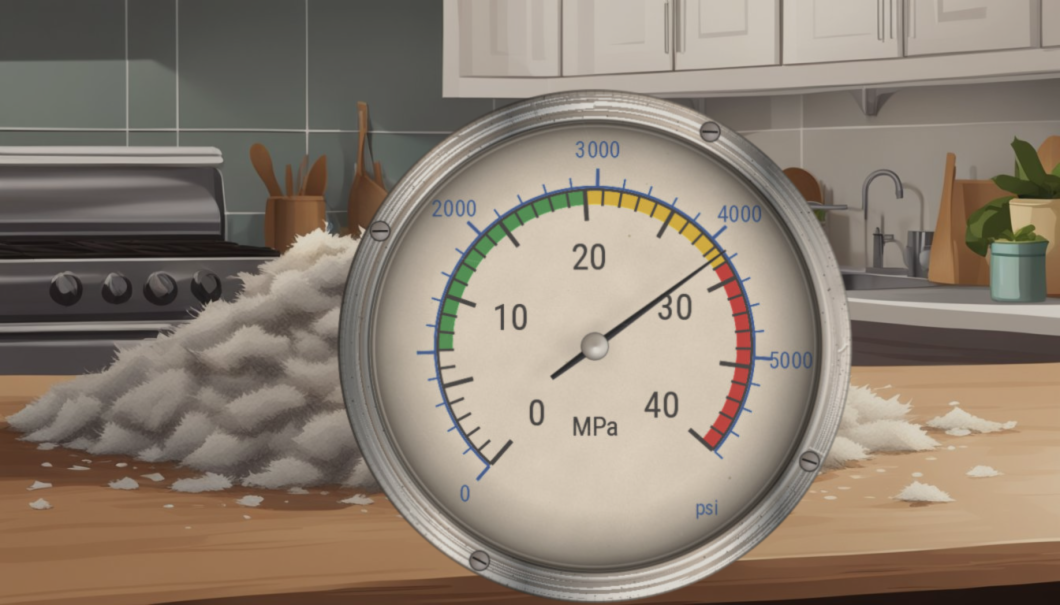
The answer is 28.5 MPa
